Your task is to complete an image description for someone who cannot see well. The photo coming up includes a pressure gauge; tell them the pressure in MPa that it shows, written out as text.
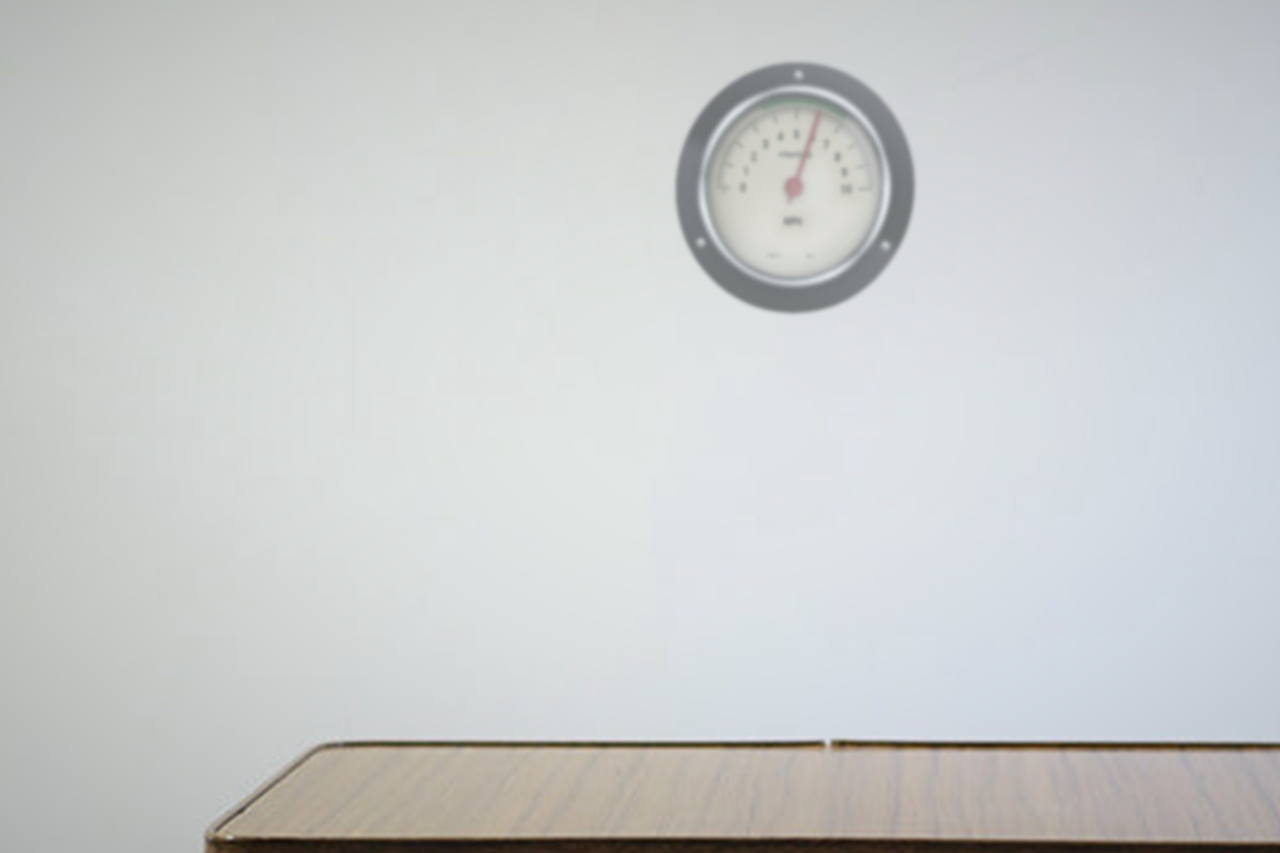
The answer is 6 MPa
